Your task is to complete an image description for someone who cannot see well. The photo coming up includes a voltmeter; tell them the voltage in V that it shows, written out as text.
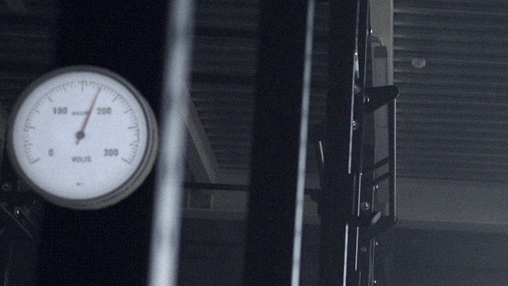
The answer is 175 V
